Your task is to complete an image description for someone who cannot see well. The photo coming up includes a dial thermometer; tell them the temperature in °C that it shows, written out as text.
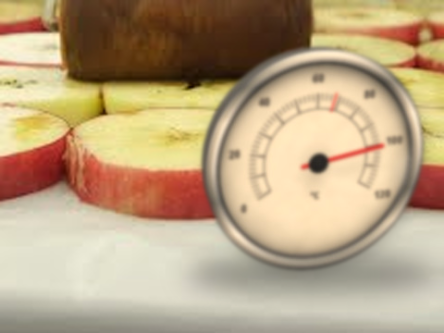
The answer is 100 °C
